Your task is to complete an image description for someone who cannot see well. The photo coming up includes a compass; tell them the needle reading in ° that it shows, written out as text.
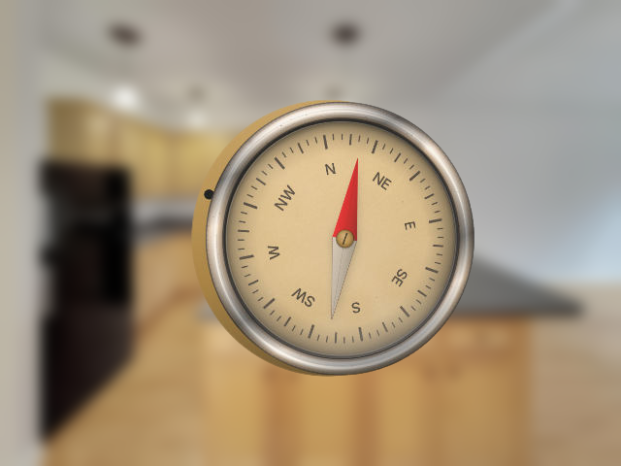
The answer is 20 °
